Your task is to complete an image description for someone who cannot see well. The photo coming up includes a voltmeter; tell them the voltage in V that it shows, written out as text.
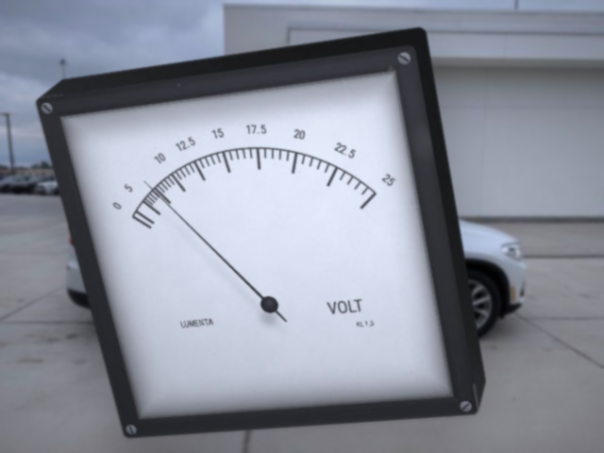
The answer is 7.5 V
